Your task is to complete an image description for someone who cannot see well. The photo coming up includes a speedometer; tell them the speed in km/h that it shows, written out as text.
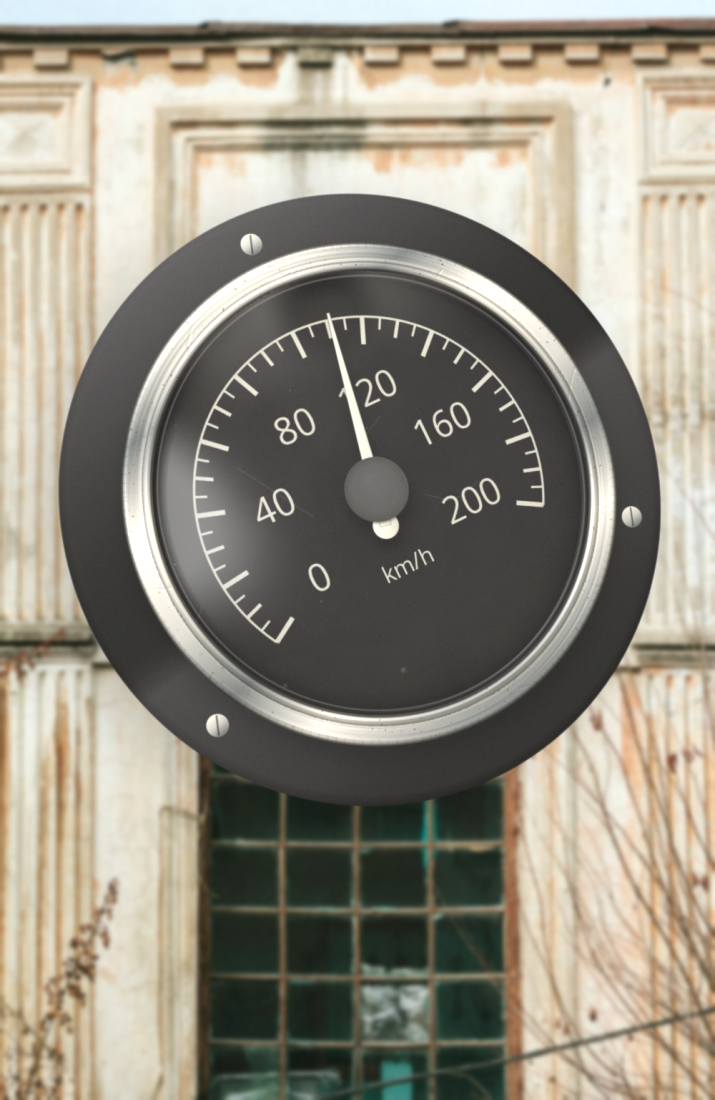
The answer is 110 km/h
